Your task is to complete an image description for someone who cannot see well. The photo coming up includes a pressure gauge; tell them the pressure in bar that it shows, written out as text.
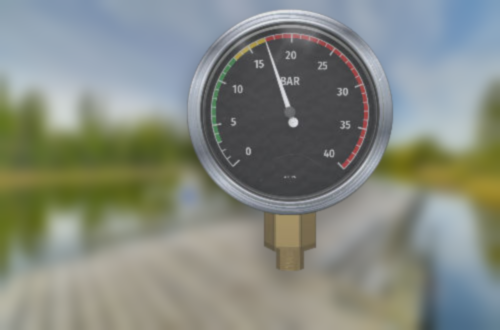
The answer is 17 bar
